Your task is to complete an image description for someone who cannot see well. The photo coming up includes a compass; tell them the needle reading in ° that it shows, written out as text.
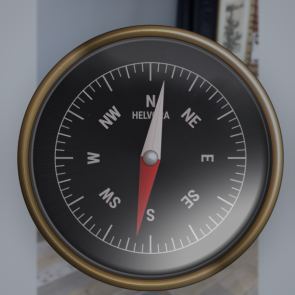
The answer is 190 °
